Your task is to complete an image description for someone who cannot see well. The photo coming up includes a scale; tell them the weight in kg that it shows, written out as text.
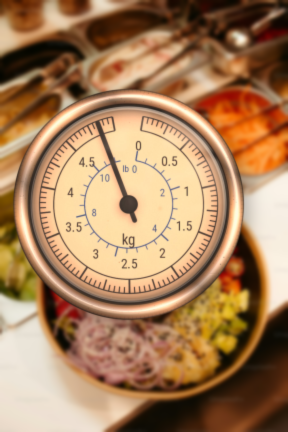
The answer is 4.85 kg
